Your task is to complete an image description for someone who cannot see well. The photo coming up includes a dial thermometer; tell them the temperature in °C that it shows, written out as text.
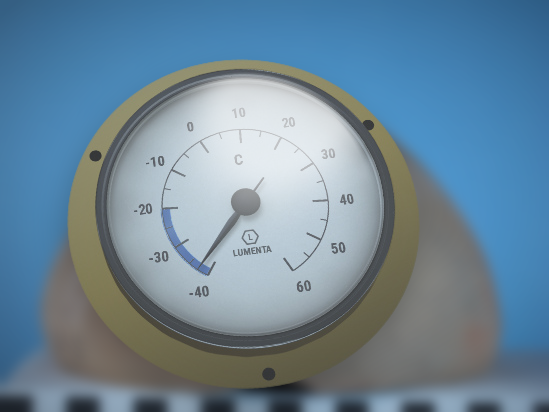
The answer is -37.5 °C
